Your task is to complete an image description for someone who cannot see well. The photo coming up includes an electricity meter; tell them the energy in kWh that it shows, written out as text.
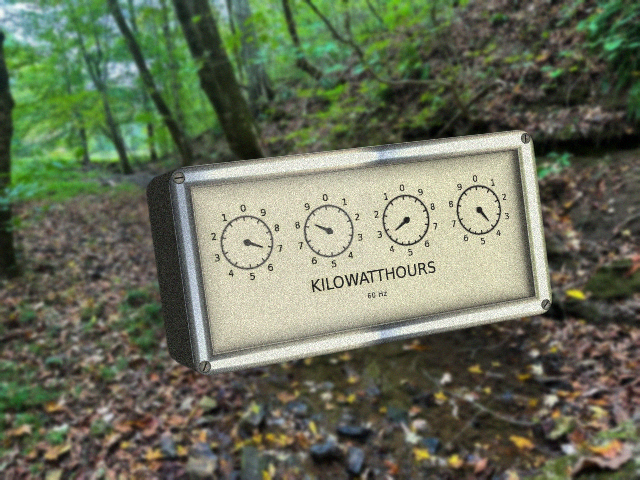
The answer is 6834 kWh
